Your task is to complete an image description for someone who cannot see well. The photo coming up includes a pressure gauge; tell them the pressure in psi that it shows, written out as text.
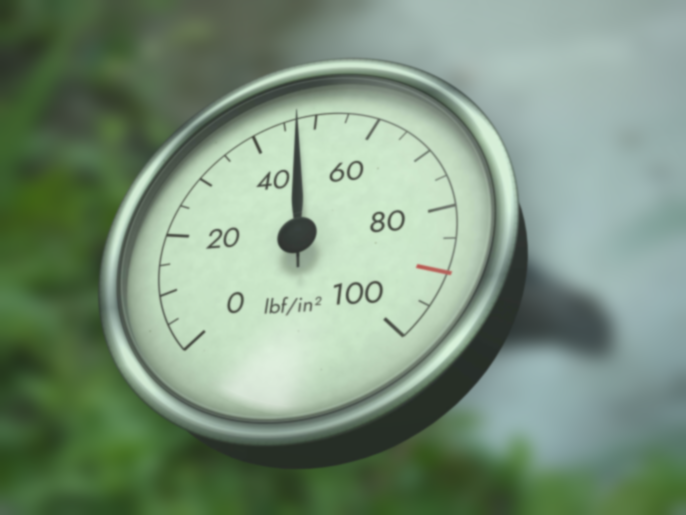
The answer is 47.5 psi
